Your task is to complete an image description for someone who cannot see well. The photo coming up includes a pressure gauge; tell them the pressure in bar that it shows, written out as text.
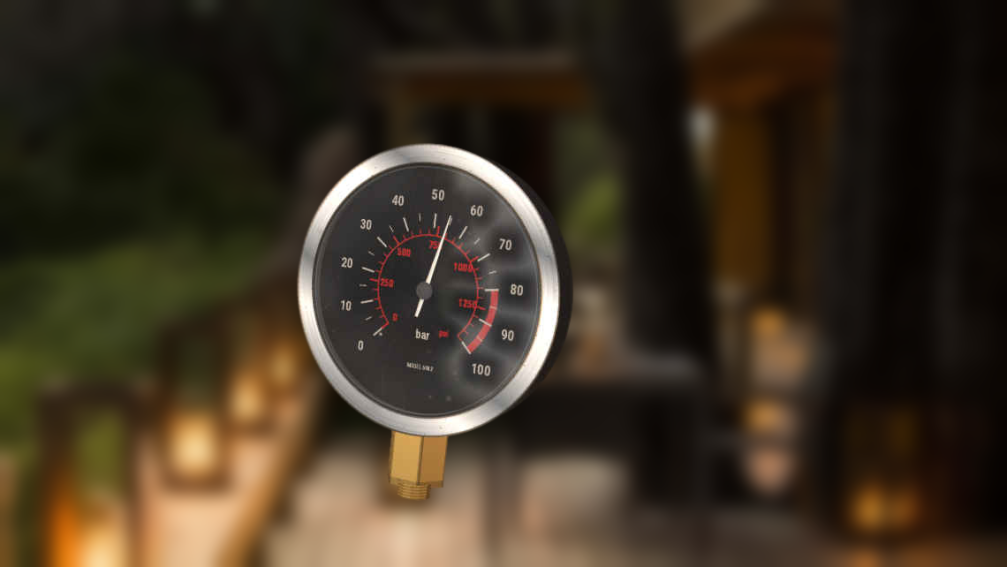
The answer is 55 bar
